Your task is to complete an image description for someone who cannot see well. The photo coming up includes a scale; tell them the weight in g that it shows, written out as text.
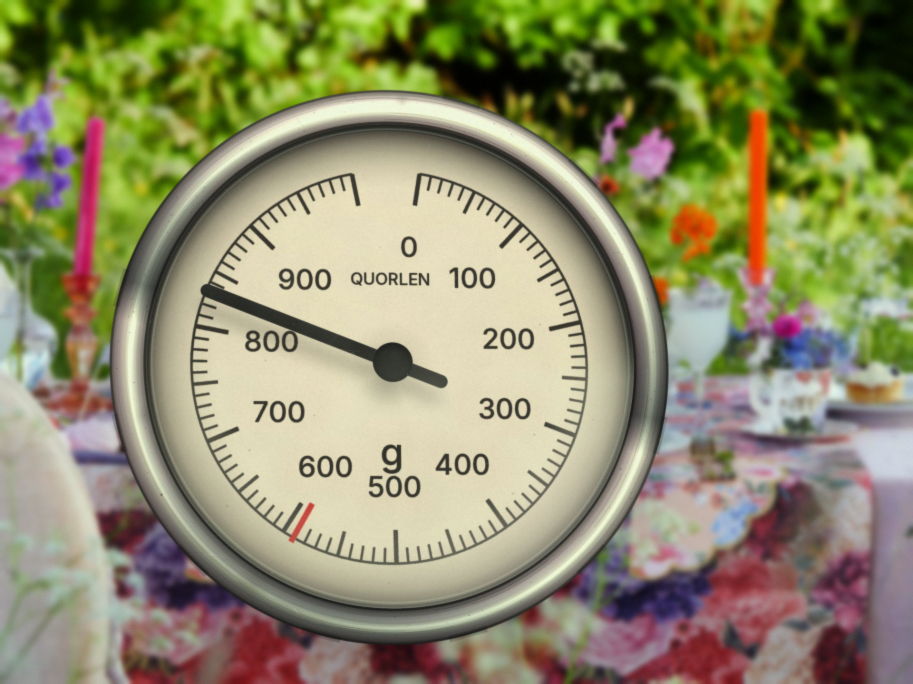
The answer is 830 g
